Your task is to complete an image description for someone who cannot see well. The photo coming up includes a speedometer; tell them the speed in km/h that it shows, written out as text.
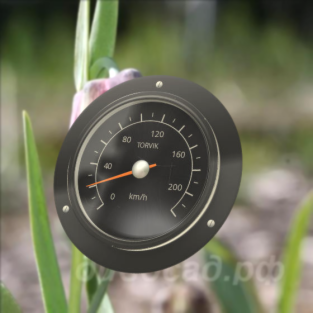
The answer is 20 km/h
